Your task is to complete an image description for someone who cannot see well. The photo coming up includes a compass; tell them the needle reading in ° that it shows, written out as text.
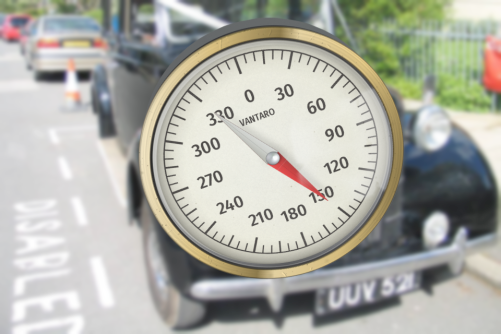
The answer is 150 °
